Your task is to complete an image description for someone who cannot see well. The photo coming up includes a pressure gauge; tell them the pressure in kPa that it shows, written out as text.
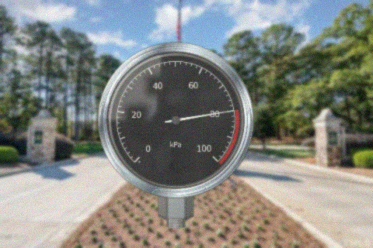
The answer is 80 kPa
